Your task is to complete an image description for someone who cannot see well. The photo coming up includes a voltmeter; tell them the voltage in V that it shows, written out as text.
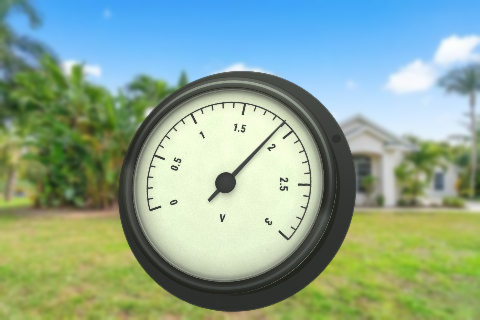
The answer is 1.9 V
